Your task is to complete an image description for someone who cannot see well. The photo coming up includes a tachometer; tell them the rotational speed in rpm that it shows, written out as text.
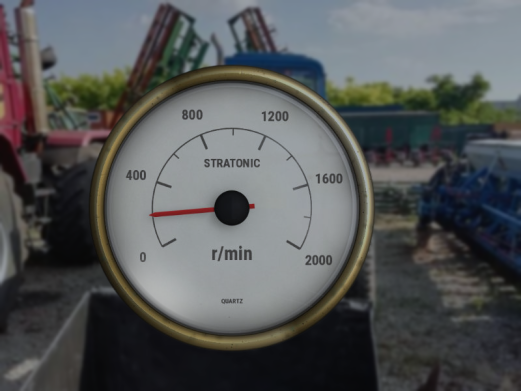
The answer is 200 rpm
